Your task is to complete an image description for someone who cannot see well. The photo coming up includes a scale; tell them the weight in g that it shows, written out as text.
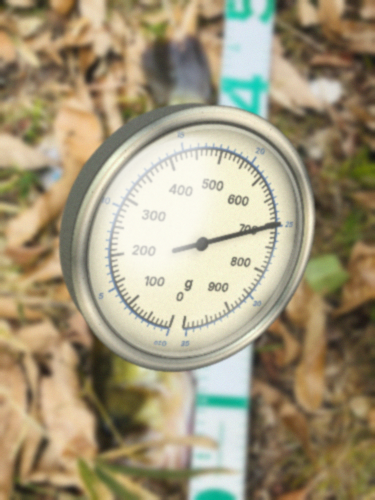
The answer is 700 g
